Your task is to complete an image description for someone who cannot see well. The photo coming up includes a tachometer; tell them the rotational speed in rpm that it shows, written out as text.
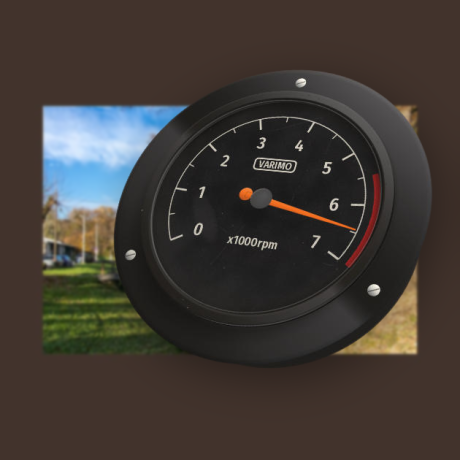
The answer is 6500 rpm
